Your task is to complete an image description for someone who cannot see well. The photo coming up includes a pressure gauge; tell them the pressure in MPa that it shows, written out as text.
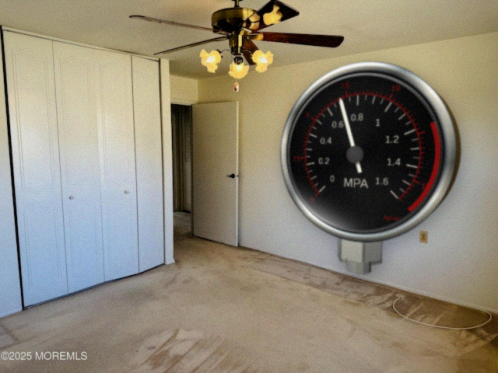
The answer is 0.7 MPa
